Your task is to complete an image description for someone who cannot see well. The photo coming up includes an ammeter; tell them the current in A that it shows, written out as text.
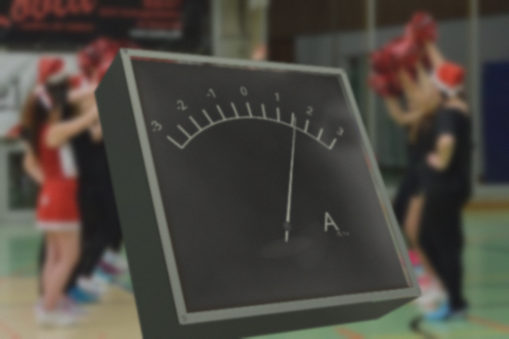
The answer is 1.5 A
